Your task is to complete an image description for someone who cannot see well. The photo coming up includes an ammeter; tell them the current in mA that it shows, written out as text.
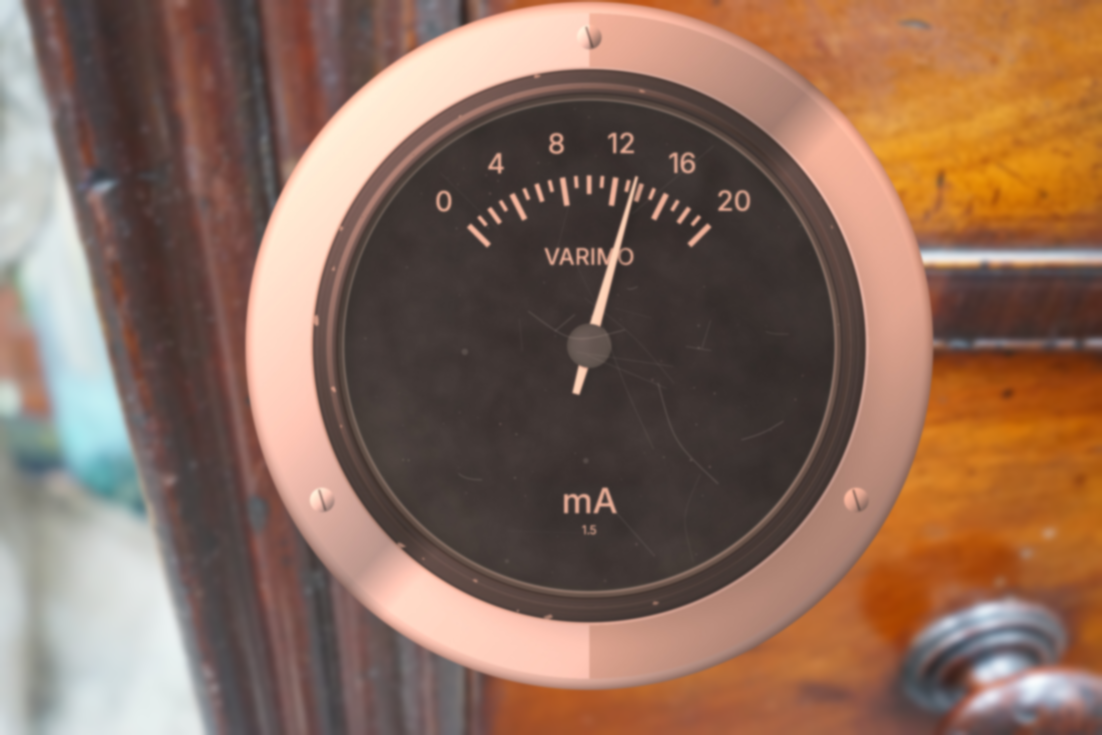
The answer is 13.5 mA
